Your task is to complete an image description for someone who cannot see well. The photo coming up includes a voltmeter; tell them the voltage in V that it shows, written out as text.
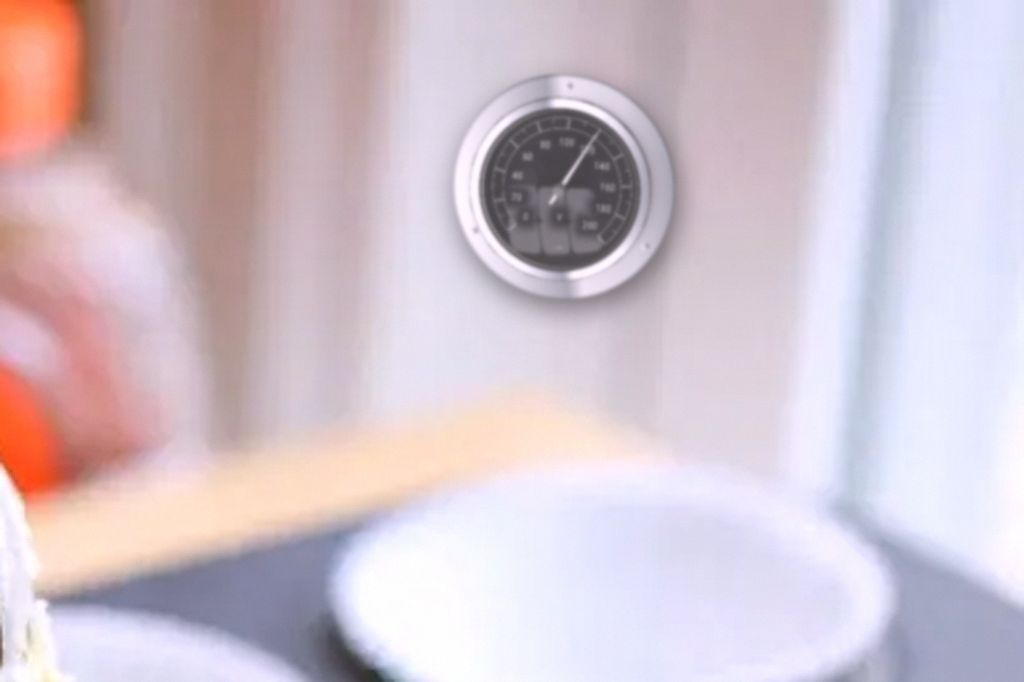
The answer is 120 V
